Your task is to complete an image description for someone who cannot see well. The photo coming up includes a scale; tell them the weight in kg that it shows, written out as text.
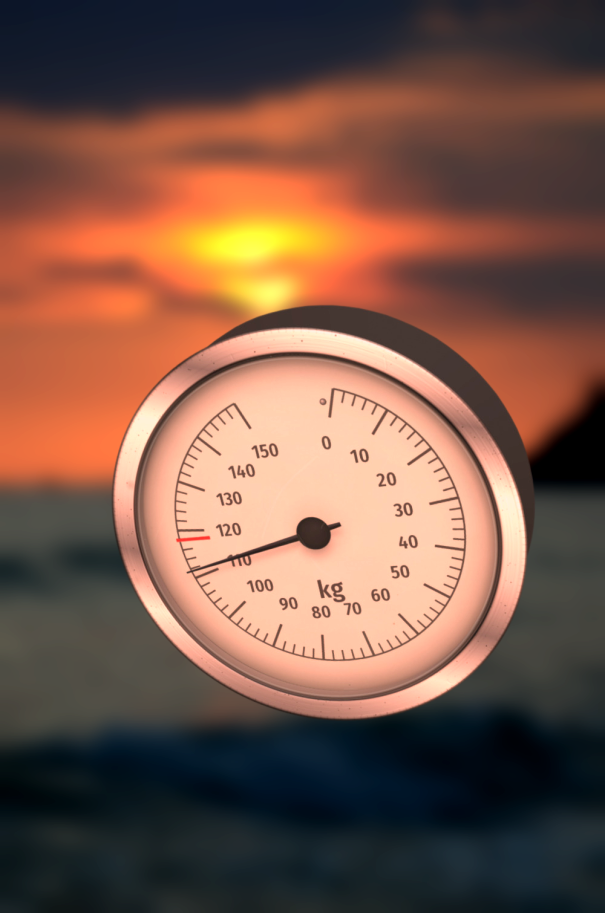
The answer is 112 kg
